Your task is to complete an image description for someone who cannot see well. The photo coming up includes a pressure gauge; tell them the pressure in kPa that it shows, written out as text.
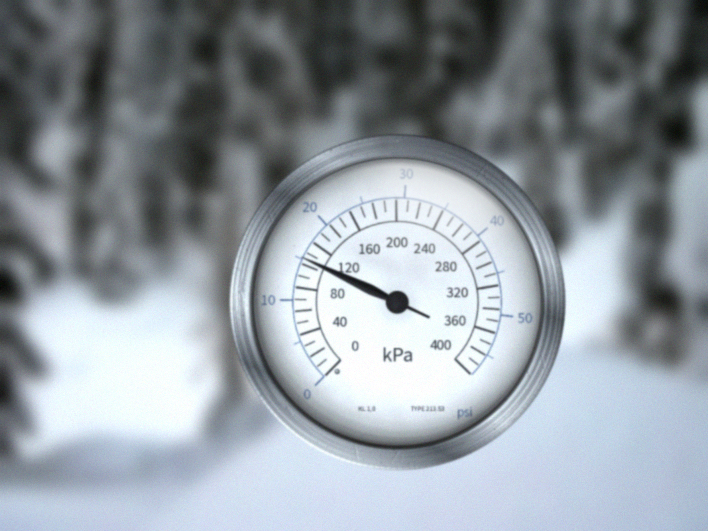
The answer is 105 kPa
